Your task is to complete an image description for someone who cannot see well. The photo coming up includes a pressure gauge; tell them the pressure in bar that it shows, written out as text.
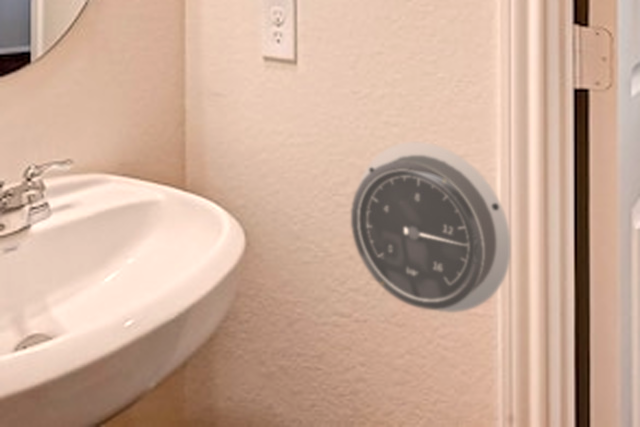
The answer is 13 bar
